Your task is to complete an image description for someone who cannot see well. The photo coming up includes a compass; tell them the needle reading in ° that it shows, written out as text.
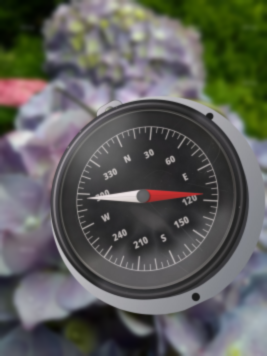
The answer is 115 °
